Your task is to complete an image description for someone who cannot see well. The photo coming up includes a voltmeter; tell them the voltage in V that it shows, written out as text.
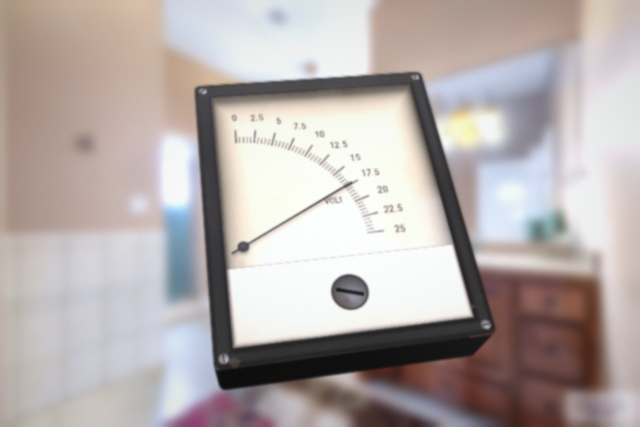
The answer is 17.5 V
